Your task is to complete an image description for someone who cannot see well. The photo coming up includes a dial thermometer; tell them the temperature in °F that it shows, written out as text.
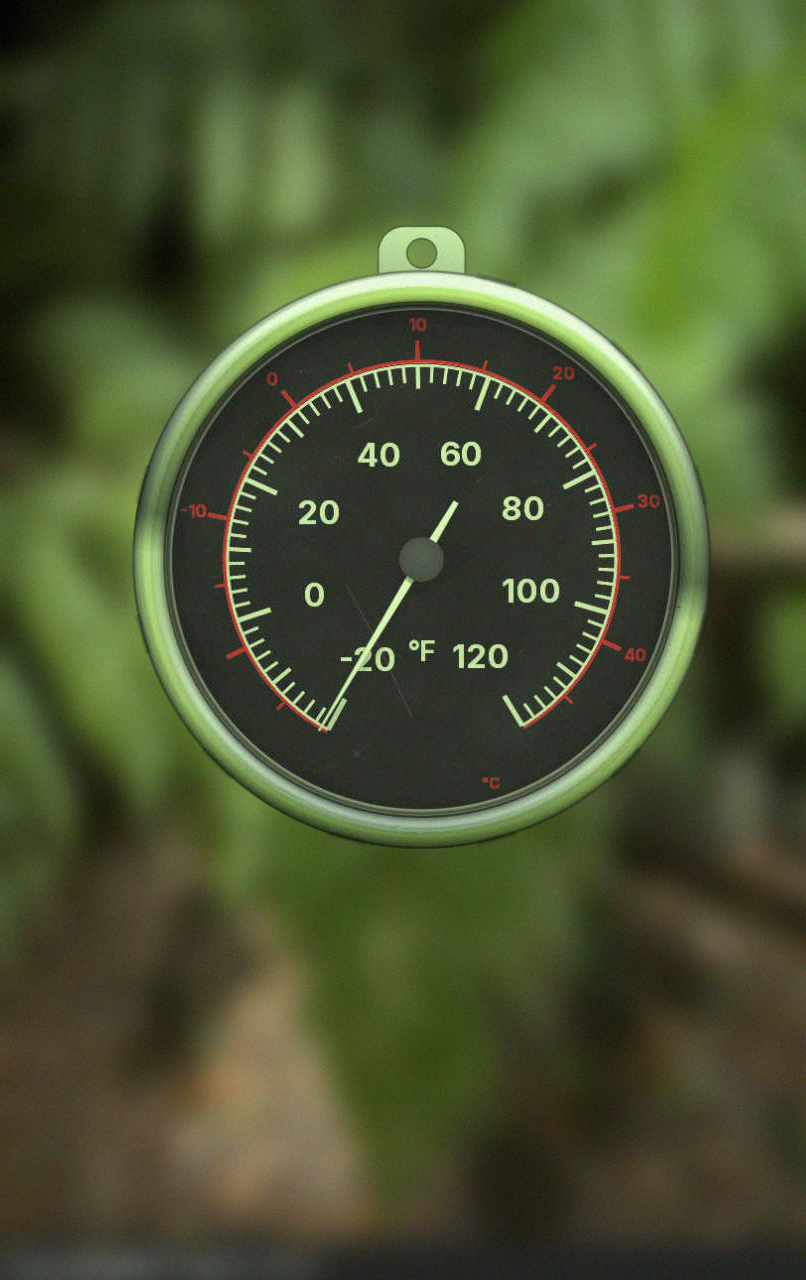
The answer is -19 °F
